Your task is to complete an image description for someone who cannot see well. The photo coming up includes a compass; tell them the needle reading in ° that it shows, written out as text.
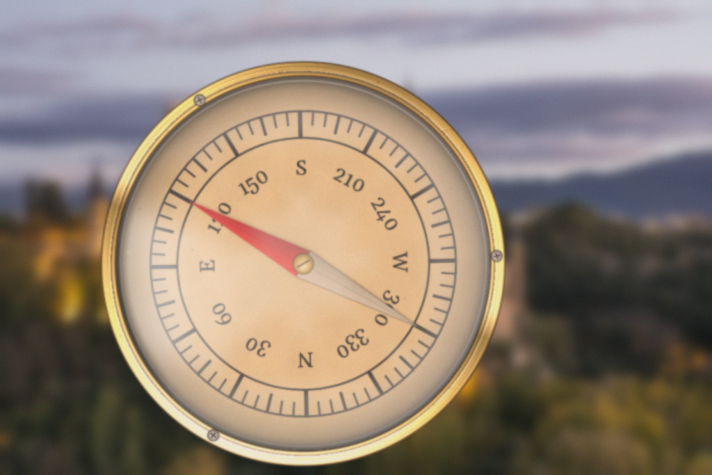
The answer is 120 °
